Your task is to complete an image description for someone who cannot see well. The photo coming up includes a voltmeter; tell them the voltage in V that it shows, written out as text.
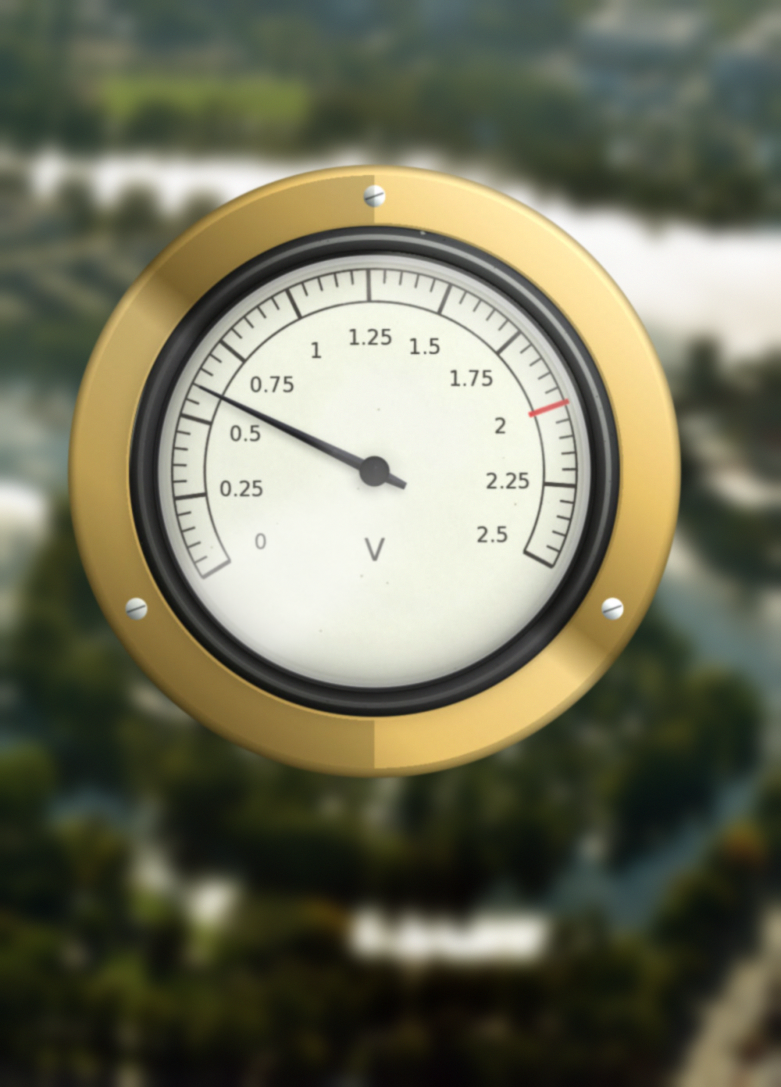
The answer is 0.6 V
